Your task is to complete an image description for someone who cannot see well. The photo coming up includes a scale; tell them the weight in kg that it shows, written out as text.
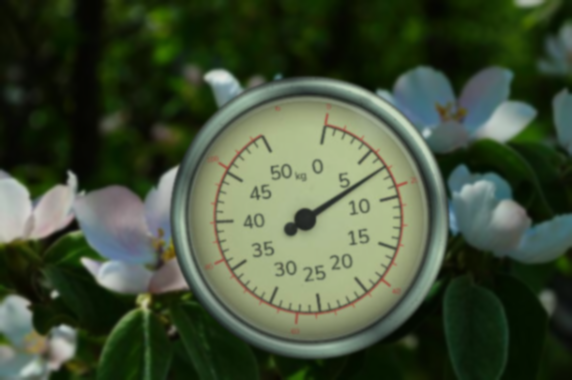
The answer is 7 kg
